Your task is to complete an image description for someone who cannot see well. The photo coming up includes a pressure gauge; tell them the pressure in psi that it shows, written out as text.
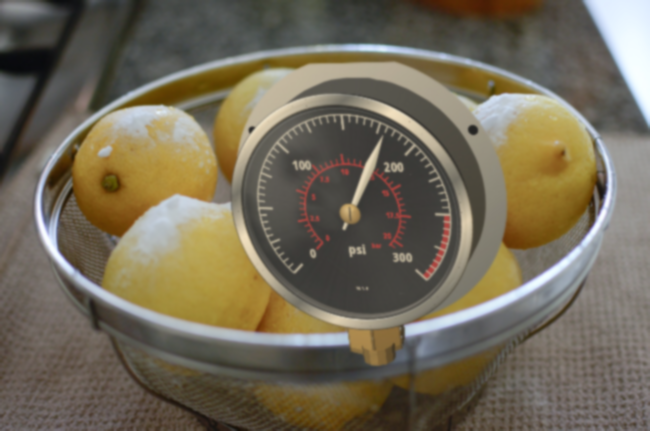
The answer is 180 psi
